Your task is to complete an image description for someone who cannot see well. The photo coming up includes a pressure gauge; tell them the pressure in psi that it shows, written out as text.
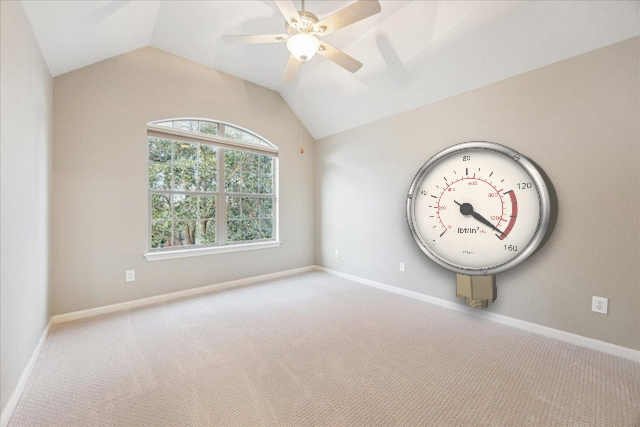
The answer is 155 psi
